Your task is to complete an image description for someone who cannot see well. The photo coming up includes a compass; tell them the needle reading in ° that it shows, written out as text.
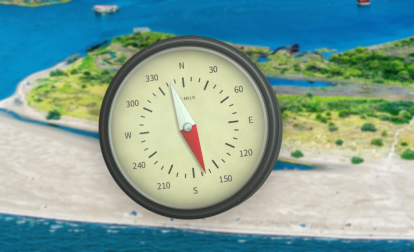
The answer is 165 °
